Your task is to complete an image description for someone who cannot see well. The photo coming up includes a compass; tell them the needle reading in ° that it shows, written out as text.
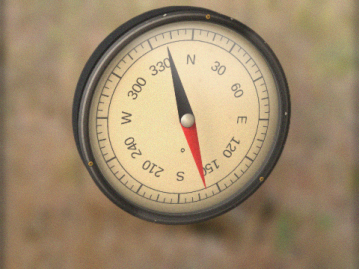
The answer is 160 °
